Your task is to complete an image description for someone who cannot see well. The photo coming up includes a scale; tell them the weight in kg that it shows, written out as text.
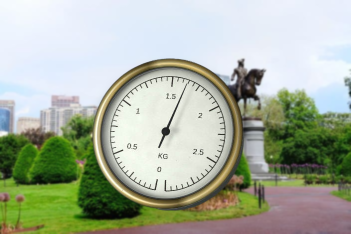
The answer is 1.65 kg
